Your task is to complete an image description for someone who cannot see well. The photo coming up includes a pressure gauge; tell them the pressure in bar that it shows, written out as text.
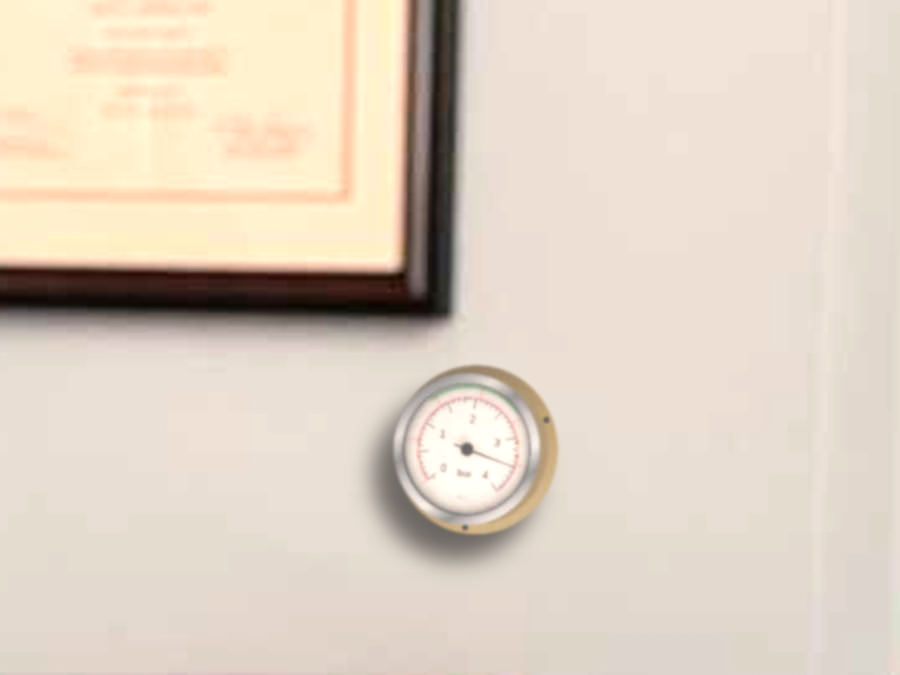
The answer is 3.5 bar
